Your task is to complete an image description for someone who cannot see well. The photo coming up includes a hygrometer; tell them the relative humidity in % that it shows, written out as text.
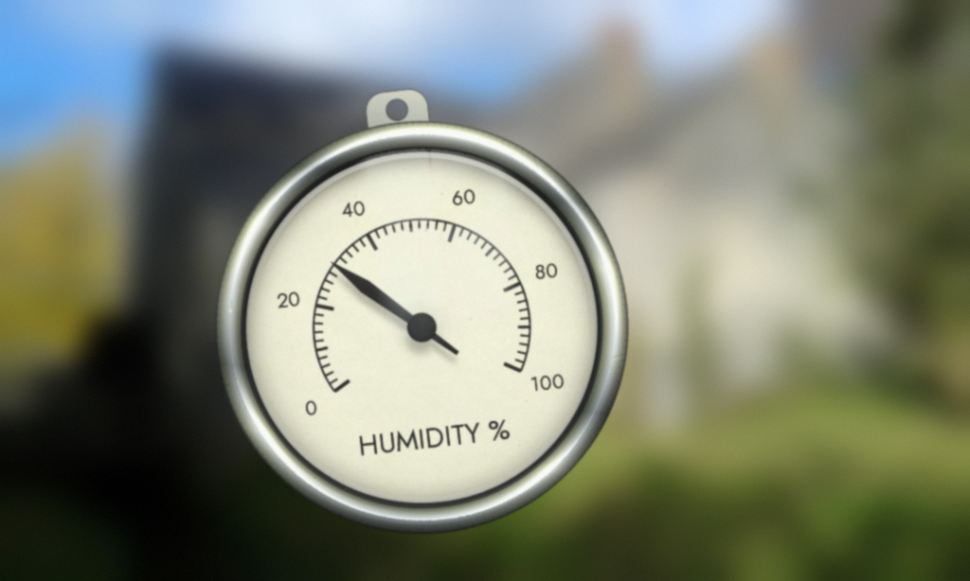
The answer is 30 %
